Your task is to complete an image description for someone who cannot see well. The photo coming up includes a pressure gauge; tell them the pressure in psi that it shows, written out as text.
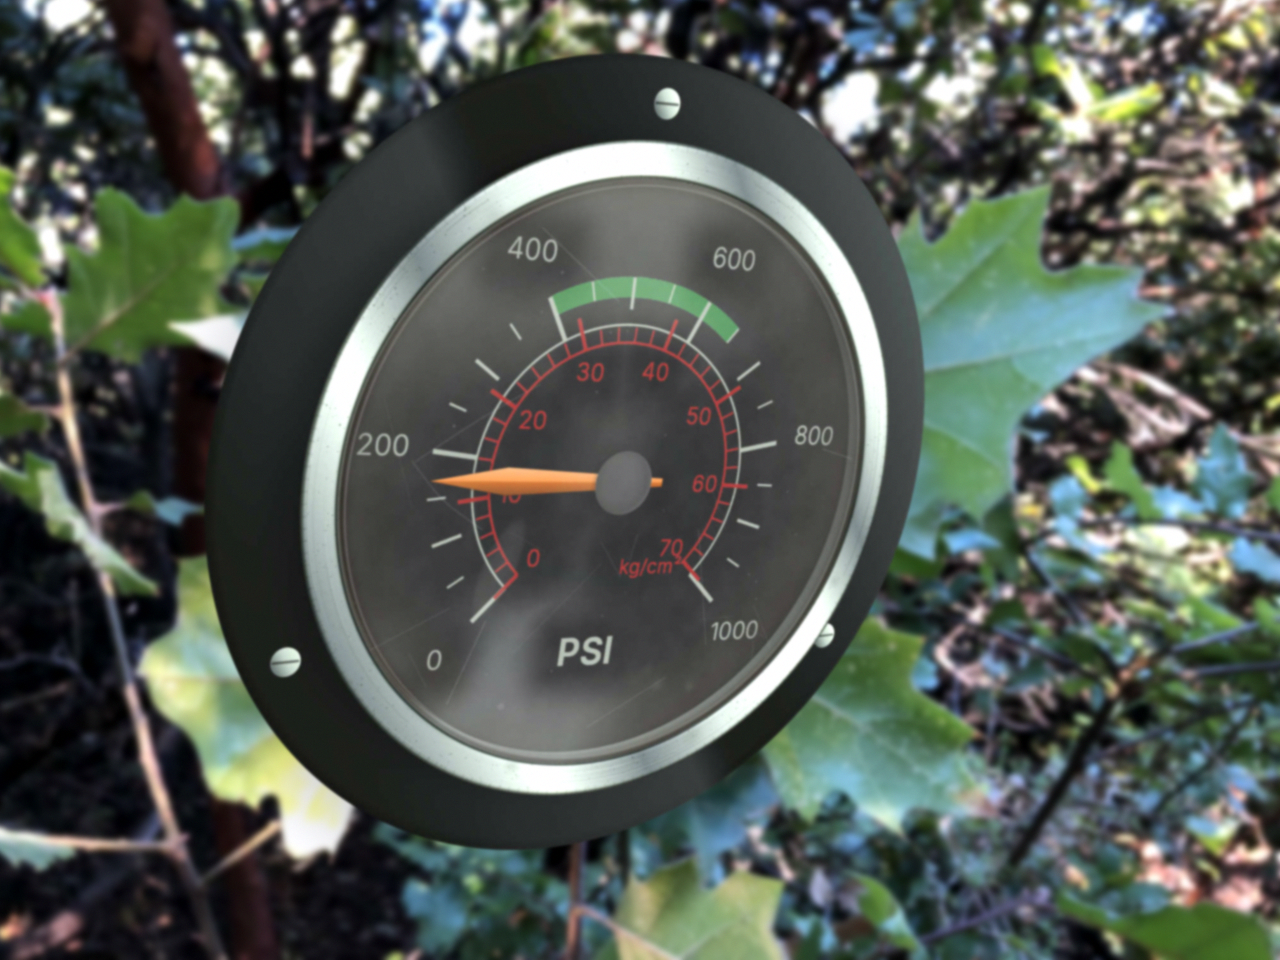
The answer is 175 psi
